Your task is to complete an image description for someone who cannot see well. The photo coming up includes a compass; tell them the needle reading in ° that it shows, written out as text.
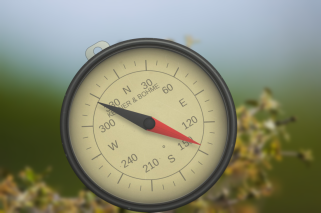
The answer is 145 °
